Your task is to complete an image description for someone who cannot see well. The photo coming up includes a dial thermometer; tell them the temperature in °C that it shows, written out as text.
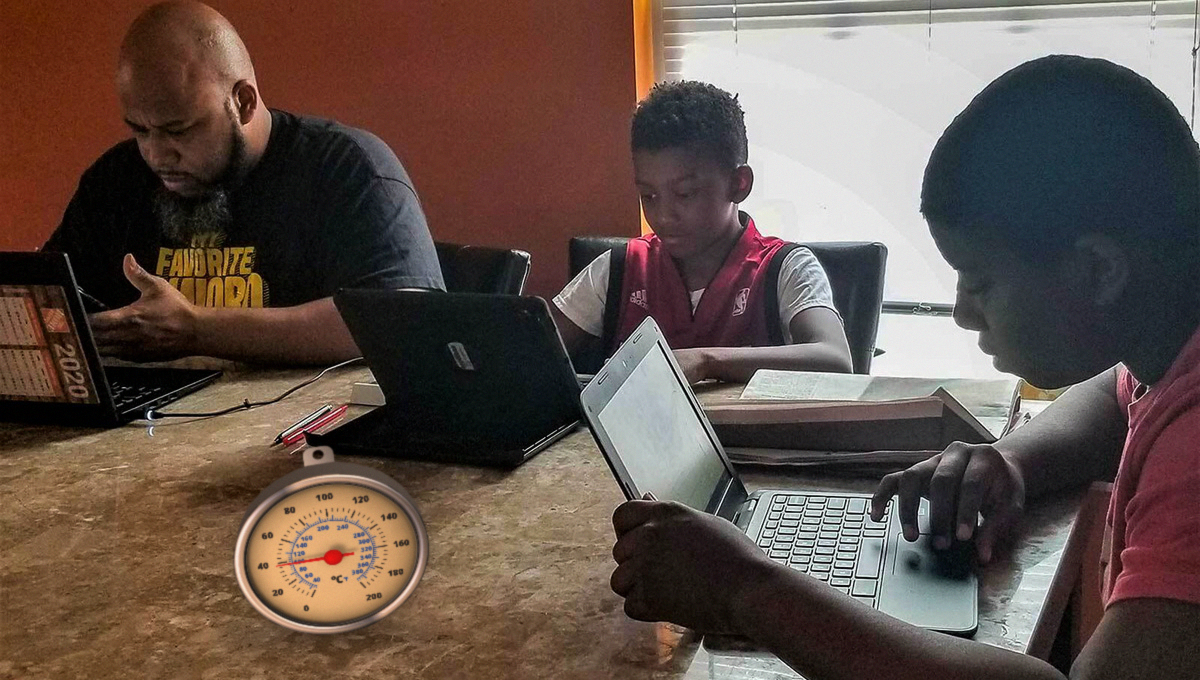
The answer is 40 °C
